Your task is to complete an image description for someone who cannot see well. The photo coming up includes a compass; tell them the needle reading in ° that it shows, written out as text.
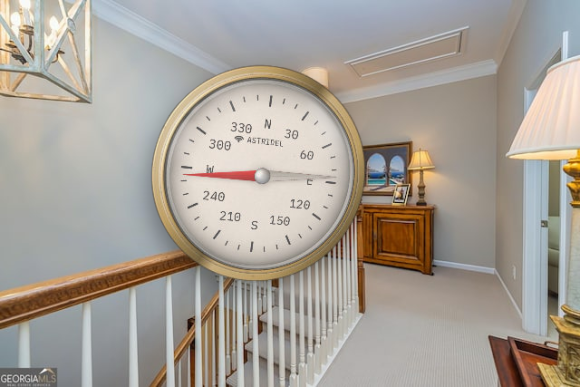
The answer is 265 °
